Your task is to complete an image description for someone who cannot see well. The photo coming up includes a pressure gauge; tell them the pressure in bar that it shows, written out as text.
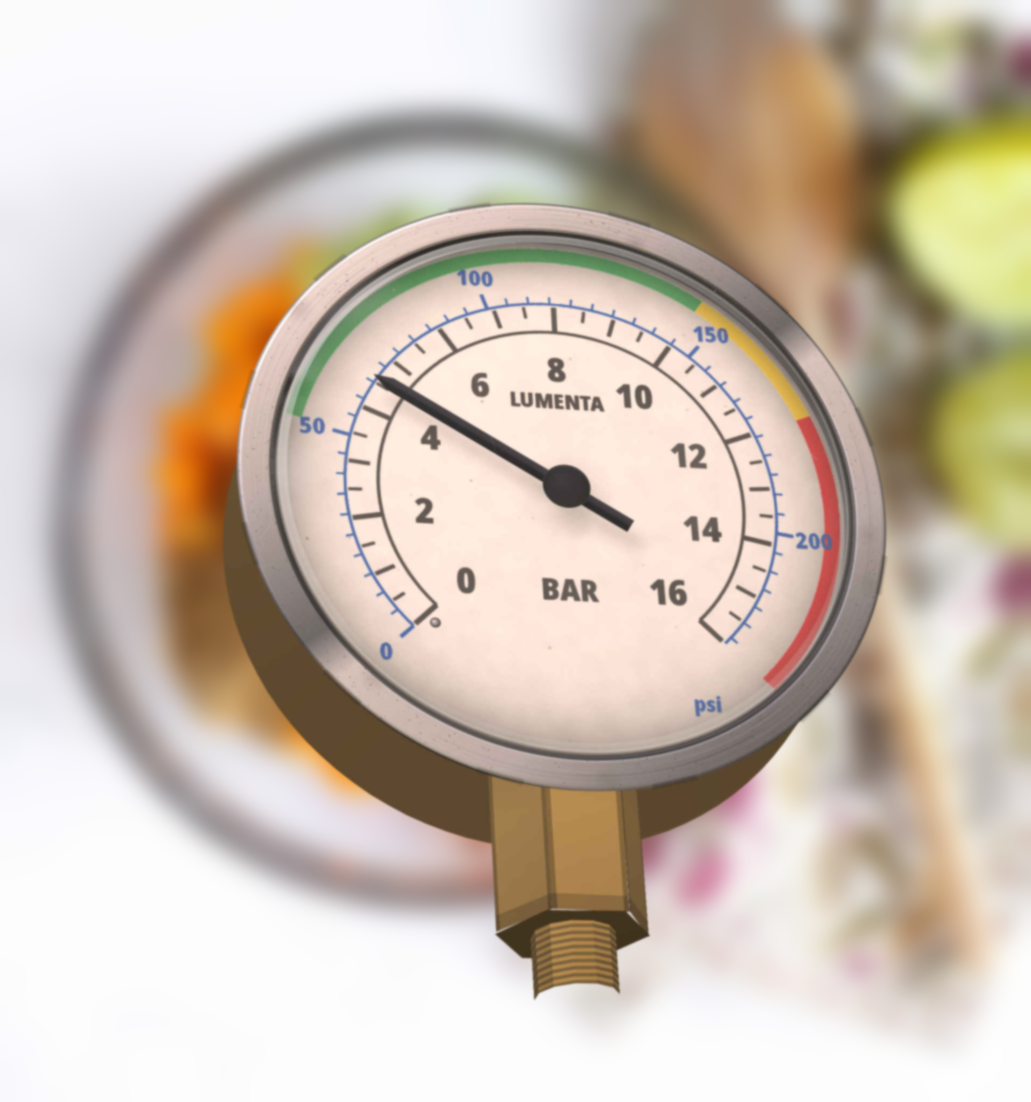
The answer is 4.5 bar
